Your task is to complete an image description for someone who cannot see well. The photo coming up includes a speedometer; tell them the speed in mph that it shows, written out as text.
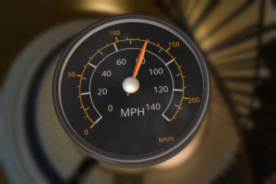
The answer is 80 mph
